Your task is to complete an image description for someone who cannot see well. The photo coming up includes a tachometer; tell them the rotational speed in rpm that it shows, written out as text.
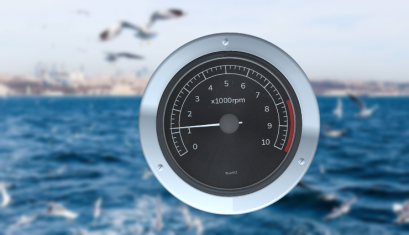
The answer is 1200 rpm
